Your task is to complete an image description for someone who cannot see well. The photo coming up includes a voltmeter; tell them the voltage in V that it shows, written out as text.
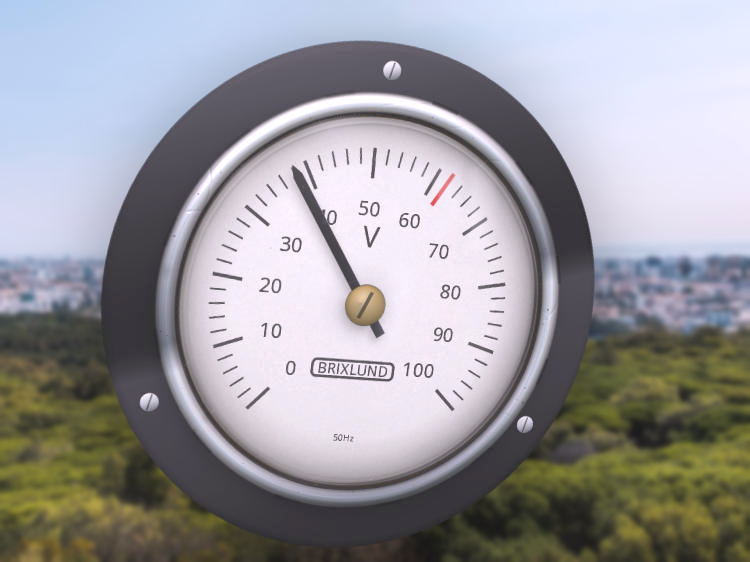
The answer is 38 V
